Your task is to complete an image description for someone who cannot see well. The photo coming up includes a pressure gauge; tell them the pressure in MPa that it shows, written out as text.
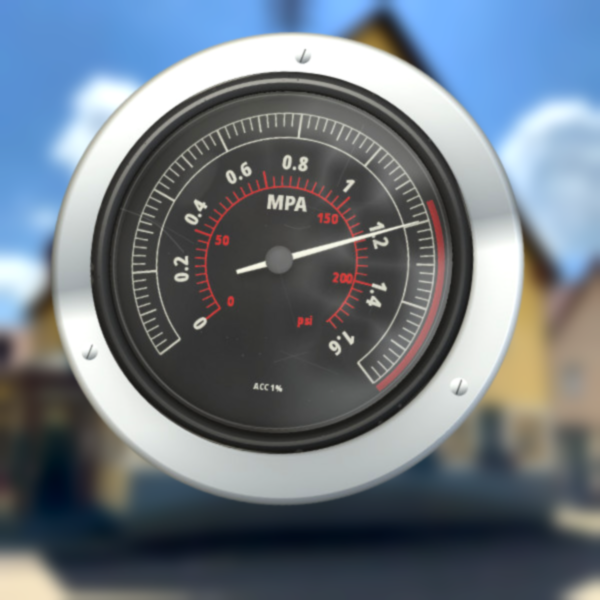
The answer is 1.2 MPa
